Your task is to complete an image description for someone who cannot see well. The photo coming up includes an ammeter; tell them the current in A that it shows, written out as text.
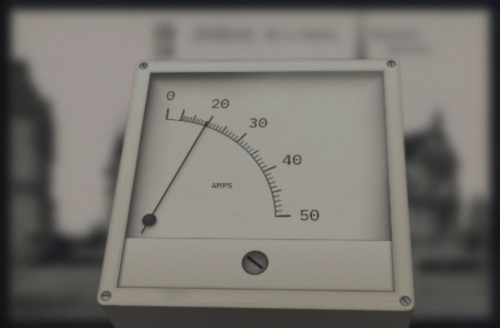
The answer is 20 A
